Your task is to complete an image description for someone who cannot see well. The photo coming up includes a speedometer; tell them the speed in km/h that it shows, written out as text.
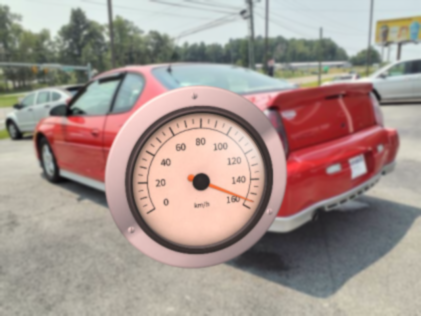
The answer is 155 km/h
